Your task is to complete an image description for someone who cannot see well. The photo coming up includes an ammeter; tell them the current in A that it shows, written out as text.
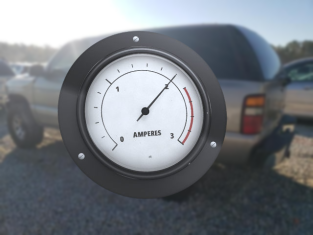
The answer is 2 A
